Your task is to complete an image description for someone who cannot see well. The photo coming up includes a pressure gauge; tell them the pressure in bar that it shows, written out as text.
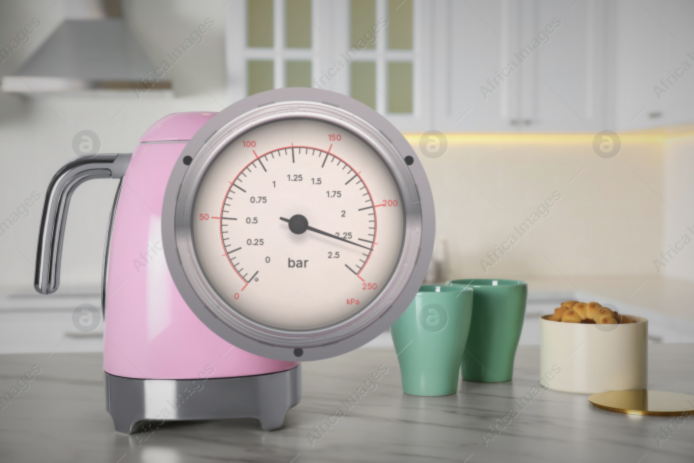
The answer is 2.3 bar
